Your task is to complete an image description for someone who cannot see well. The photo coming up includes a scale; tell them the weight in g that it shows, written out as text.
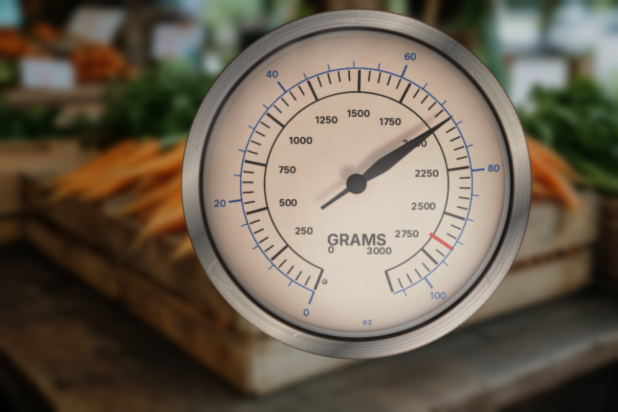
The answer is 2000 g
